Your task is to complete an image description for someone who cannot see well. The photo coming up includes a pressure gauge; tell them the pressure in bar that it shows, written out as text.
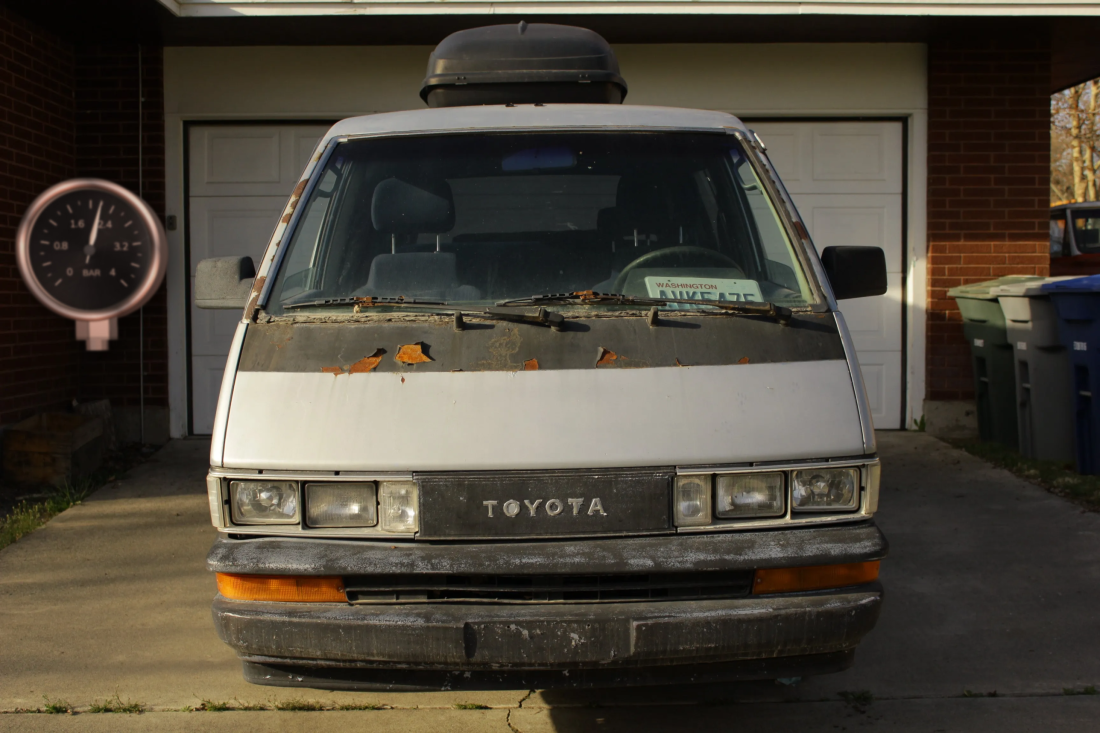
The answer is 2.2 bar
